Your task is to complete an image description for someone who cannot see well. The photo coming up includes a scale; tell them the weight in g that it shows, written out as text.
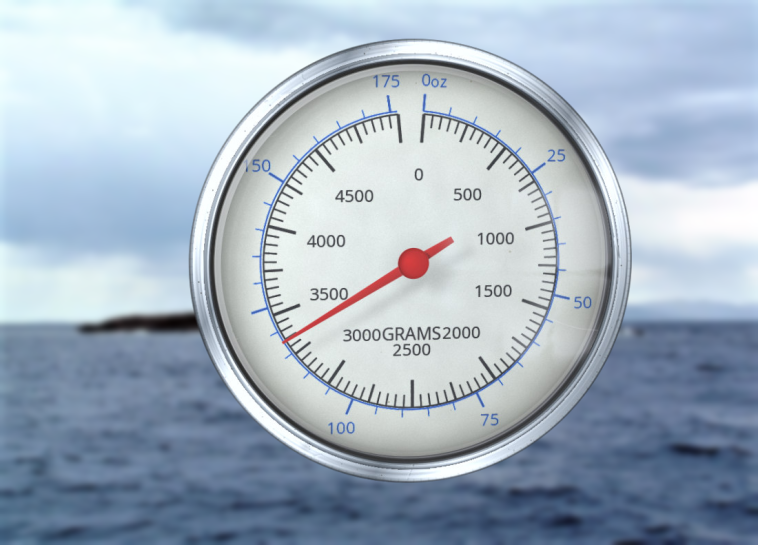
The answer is 3350 g
